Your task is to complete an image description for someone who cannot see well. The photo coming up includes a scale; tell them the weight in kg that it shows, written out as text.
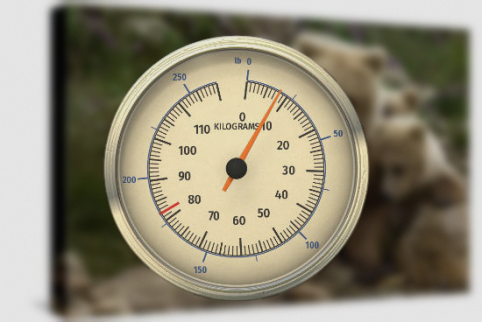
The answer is 8 kg
